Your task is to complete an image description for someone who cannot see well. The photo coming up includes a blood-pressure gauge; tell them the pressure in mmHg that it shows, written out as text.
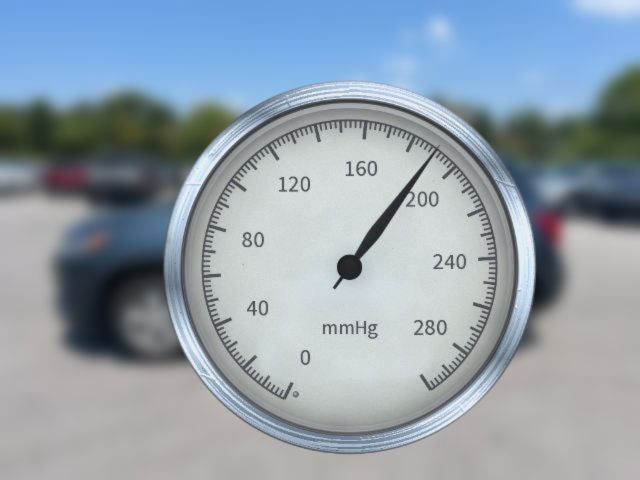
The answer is 190 mmHg
